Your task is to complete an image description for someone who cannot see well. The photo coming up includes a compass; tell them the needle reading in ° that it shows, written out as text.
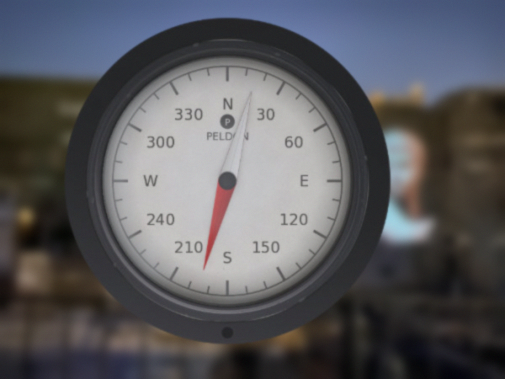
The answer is 195 °
